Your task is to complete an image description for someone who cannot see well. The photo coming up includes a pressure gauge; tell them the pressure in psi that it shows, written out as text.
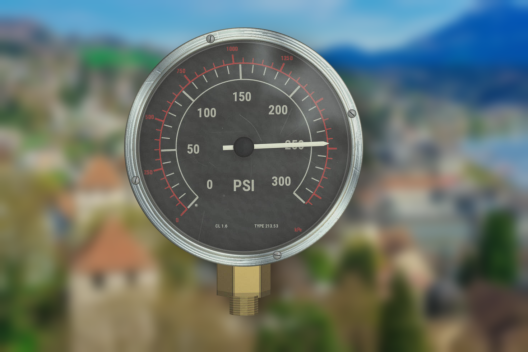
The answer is 250 psi
